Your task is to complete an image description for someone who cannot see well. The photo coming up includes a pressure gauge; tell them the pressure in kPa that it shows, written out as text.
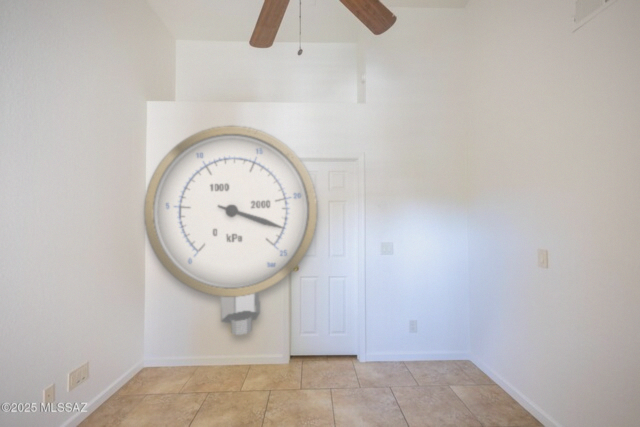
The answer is 2300 kPa
